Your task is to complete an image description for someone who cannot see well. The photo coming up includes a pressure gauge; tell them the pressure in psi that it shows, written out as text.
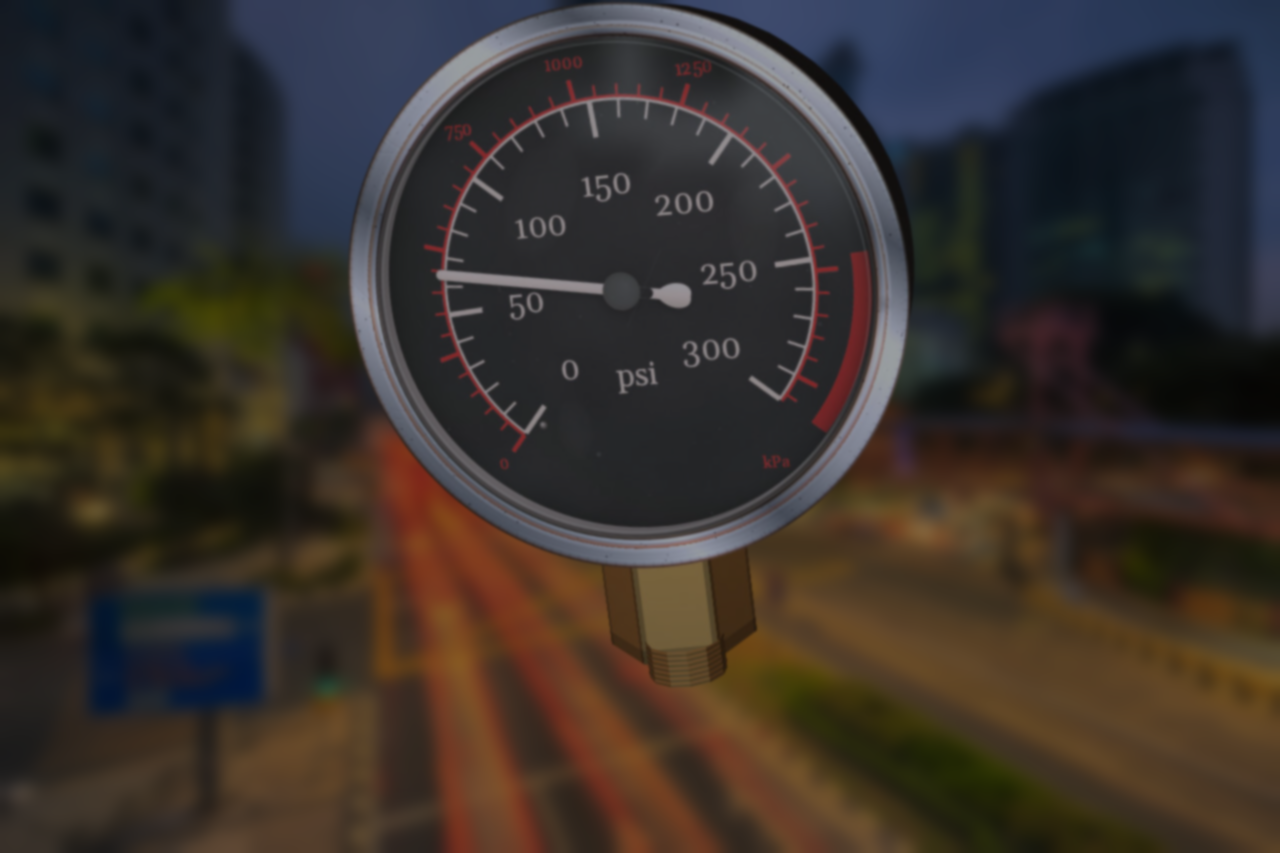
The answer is 65 psi
